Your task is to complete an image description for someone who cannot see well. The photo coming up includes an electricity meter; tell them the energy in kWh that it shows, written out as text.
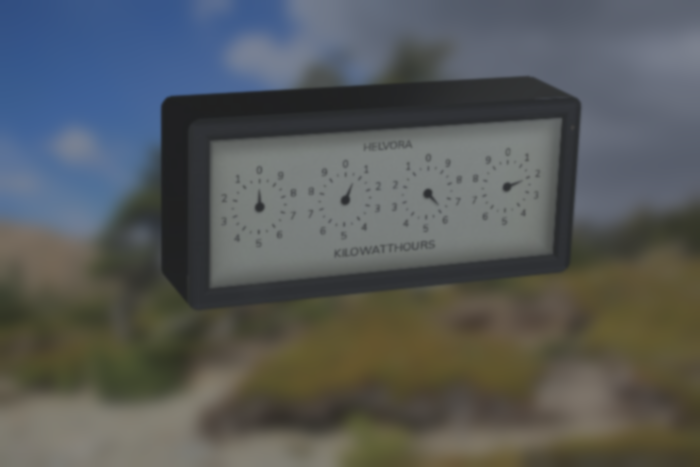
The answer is 62 kWh
